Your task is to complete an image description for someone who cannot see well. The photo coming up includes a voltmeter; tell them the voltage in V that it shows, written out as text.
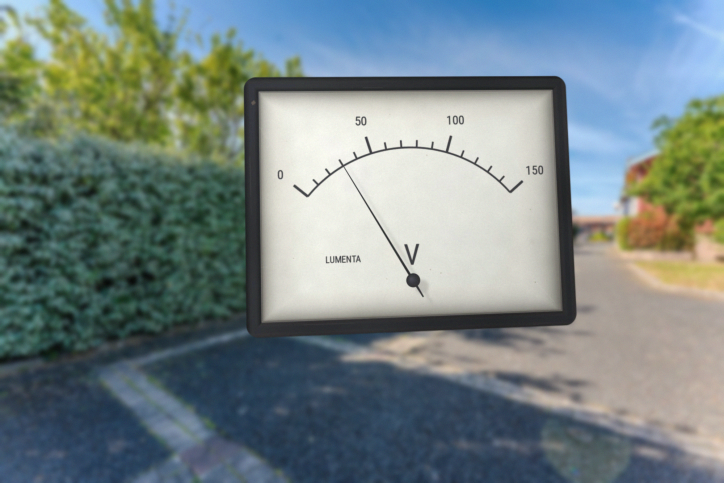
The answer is 30 V
